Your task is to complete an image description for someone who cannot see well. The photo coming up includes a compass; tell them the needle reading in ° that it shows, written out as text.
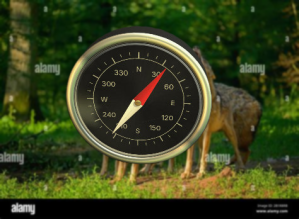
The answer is 35 °
